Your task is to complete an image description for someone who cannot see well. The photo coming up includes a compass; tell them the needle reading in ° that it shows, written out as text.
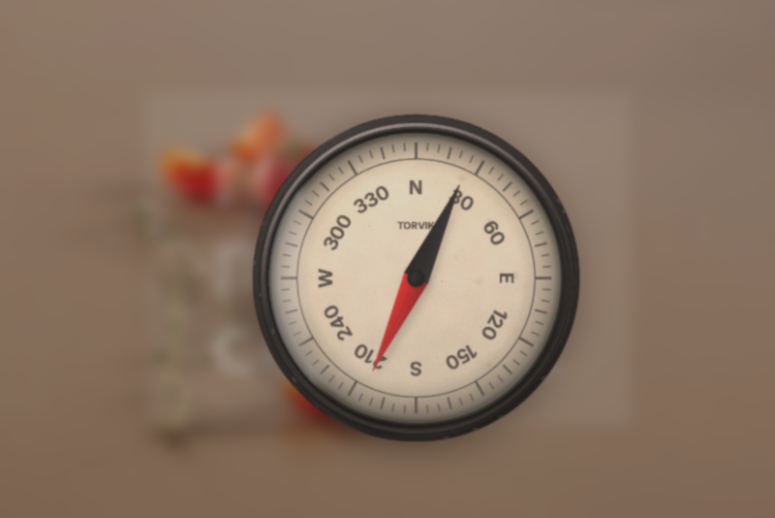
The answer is 205 °
